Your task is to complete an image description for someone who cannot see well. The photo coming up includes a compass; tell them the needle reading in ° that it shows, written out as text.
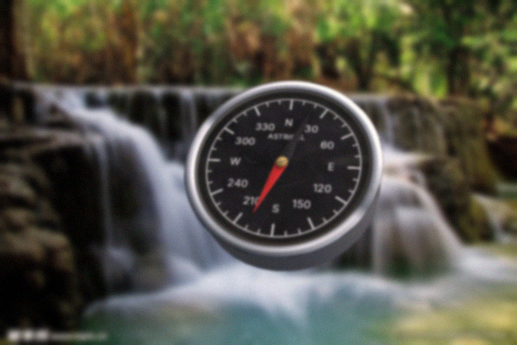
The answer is 200 °
